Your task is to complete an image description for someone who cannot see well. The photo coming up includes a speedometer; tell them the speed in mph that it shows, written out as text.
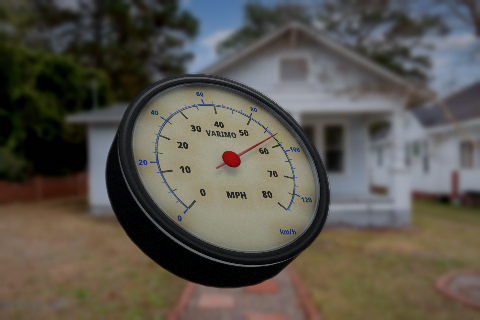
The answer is 57.5 mph
